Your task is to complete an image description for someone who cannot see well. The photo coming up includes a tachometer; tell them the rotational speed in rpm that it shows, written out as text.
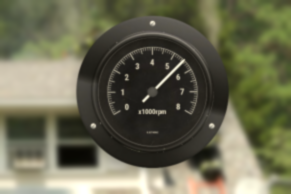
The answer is 5500 rpm
